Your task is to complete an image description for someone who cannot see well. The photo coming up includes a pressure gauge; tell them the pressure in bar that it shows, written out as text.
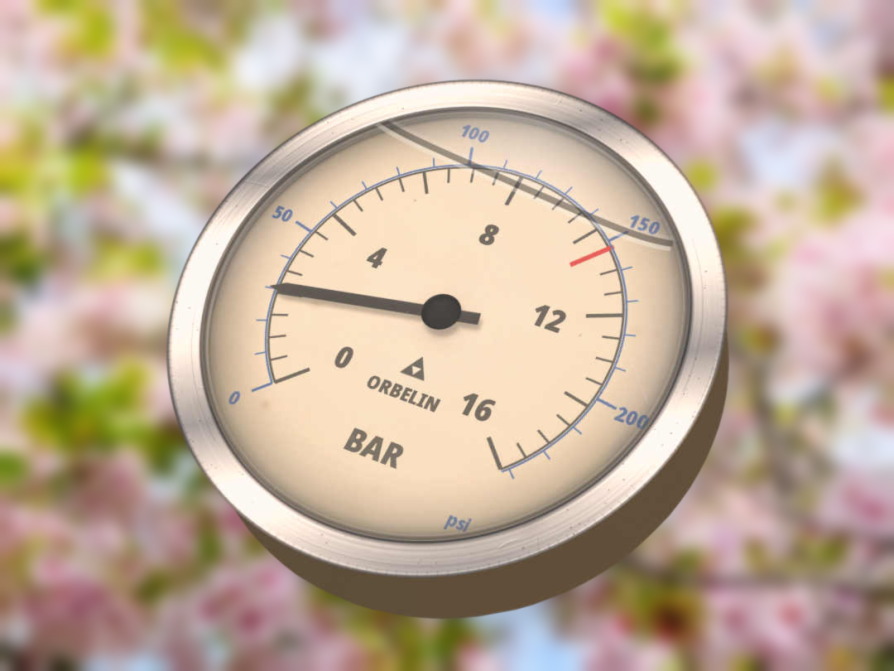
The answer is 2 bar
